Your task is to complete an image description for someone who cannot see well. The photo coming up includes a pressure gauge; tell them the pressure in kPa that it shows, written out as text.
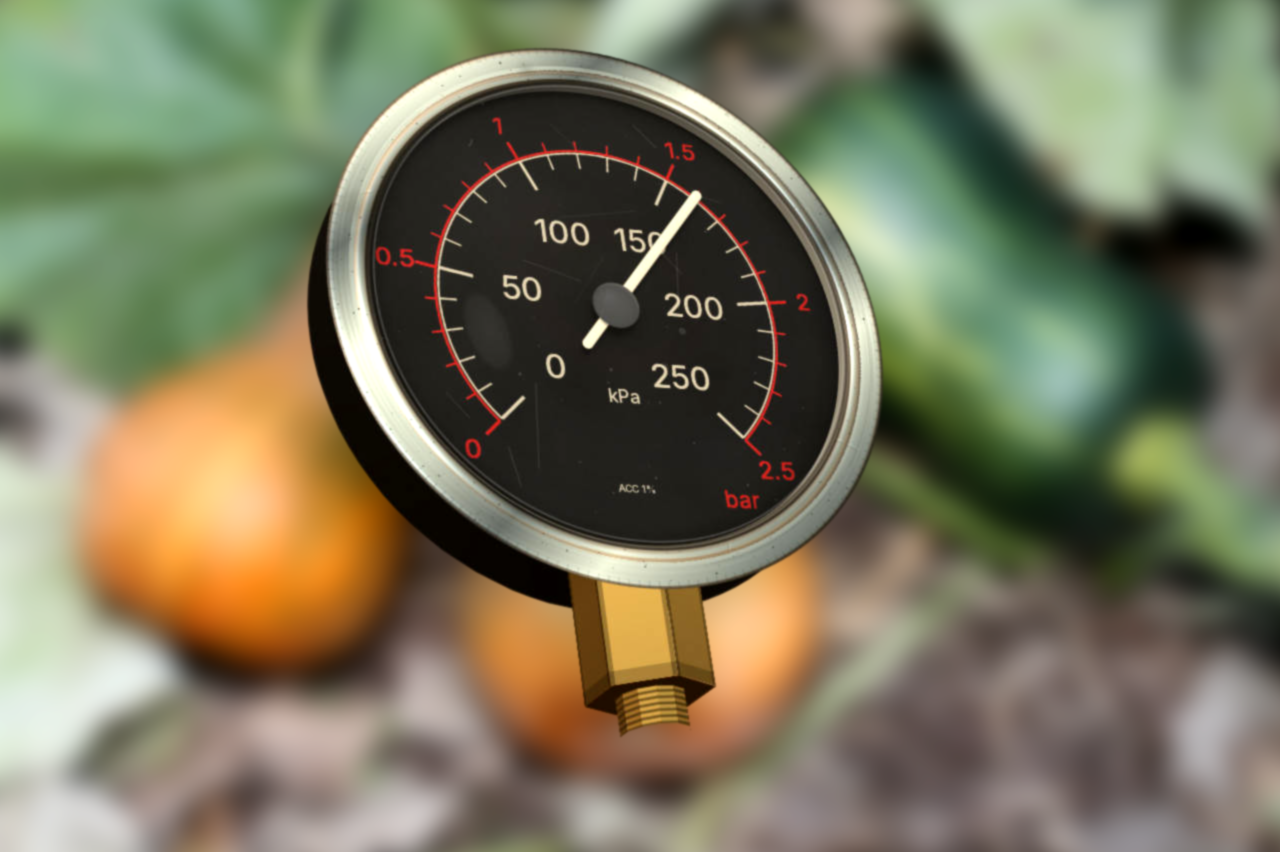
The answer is 160 kPa
